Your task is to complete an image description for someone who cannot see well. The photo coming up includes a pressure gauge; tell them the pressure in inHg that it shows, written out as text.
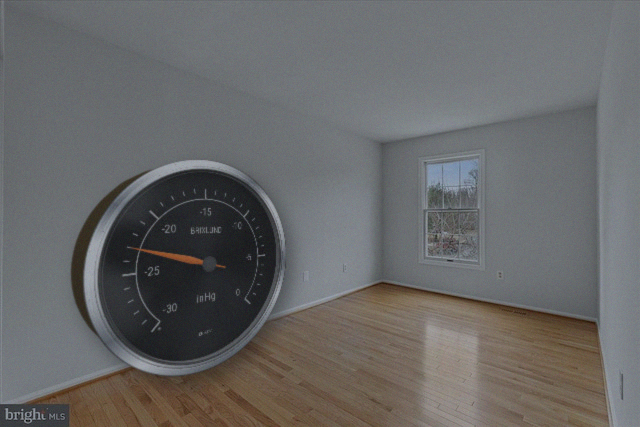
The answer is -23 inHg
